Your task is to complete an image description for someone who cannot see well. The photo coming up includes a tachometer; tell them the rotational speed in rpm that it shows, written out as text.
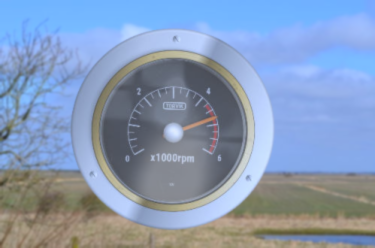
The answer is 4750 rpm
